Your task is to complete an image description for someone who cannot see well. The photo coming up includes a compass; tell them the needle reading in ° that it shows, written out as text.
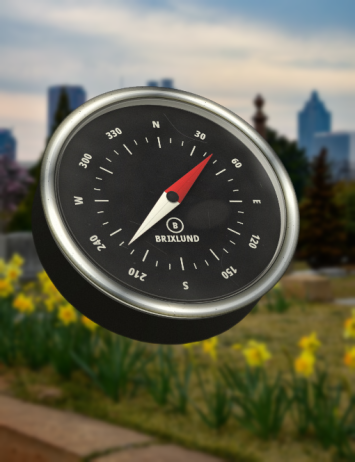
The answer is 45 °
